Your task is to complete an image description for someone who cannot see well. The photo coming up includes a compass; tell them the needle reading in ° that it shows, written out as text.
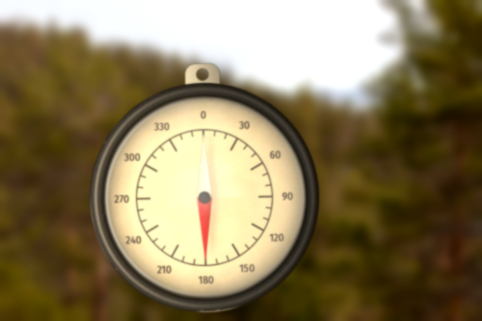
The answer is 180 °
